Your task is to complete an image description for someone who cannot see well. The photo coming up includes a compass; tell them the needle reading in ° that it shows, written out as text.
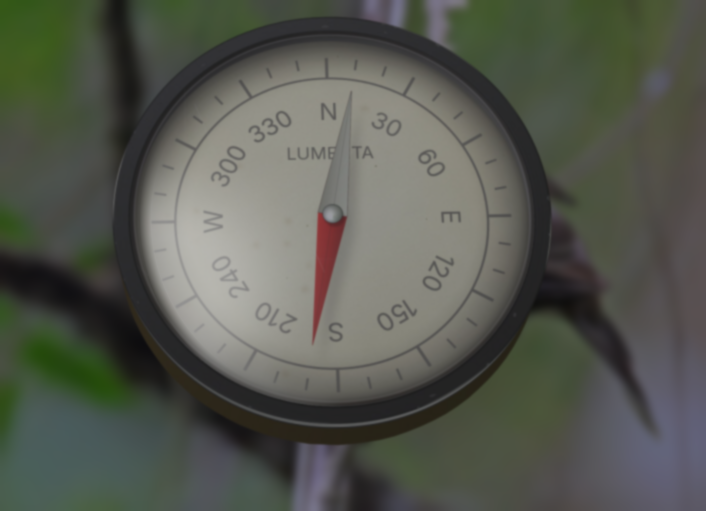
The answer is 190 °
